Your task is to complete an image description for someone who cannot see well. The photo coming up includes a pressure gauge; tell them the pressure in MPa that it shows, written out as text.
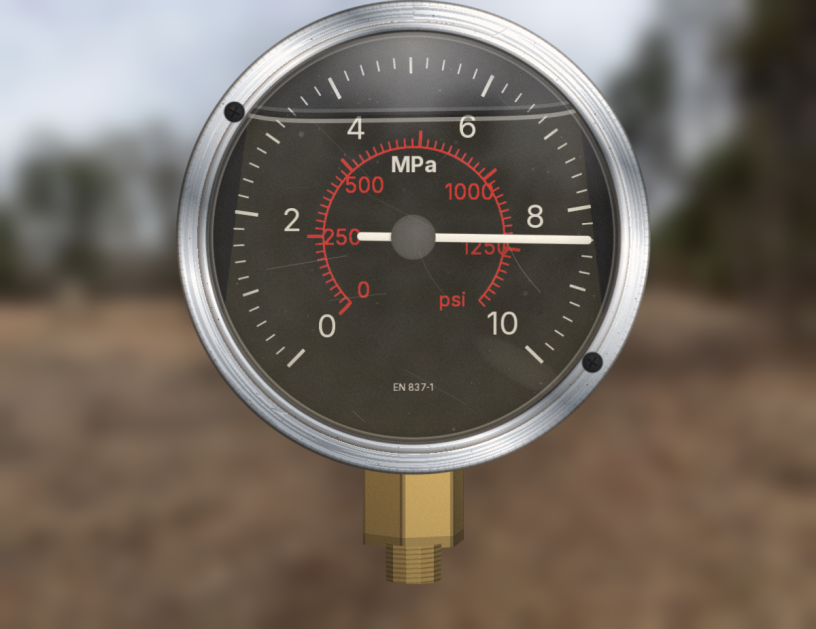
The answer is 8.4 MPa
